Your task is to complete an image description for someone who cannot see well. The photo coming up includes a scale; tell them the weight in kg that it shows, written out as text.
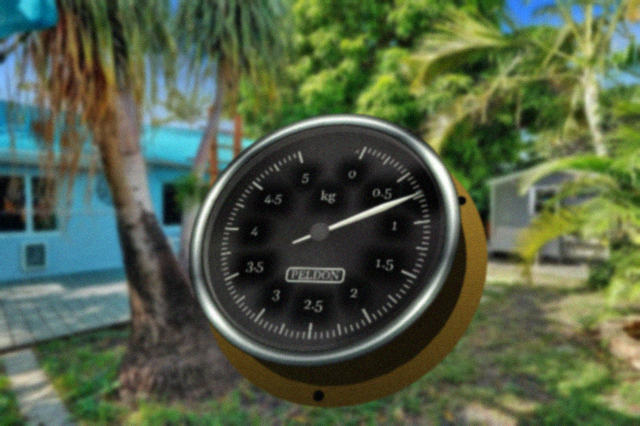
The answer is 0.75 kg
